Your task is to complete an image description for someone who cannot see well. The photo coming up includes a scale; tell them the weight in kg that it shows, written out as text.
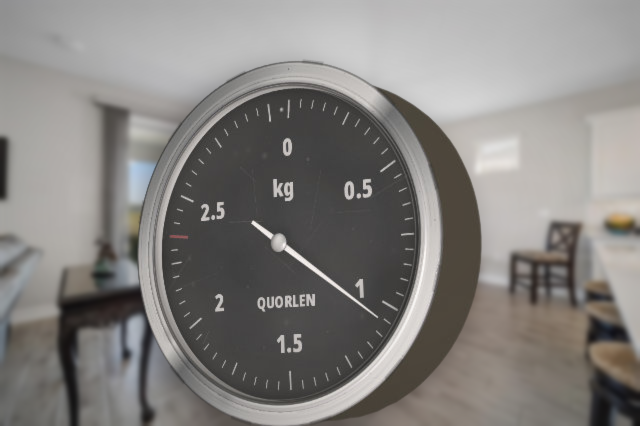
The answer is 1.05 kg
